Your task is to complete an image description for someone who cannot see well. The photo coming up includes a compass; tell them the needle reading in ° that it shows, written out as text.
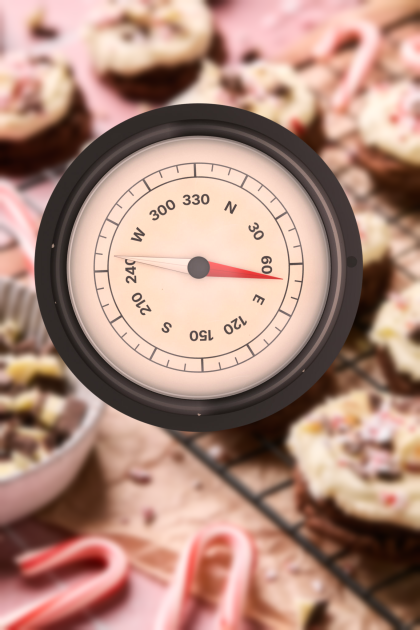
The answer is 70 °
